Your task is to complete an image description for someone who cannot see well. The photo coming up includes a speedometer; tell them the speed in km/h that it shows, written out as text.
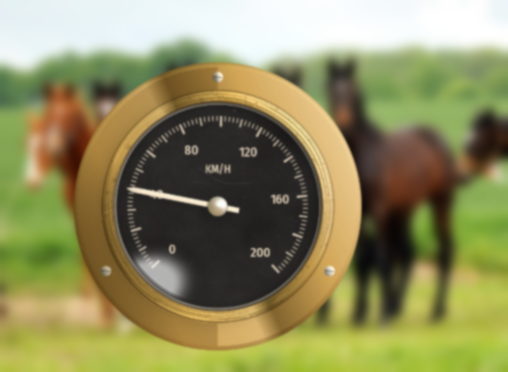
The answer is 40 km/h
